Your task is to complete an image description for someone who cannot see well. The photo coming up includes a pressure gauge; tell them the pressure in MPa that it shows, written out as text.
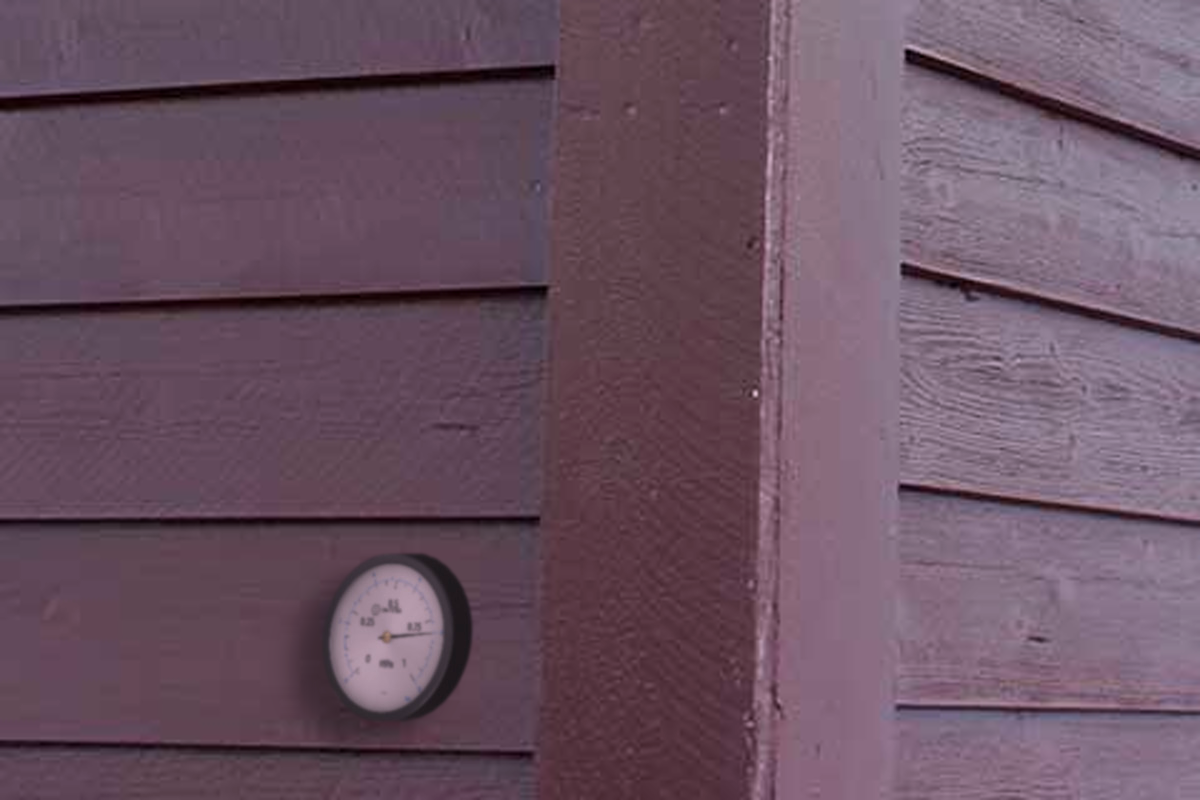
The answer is 0.8 MPa
